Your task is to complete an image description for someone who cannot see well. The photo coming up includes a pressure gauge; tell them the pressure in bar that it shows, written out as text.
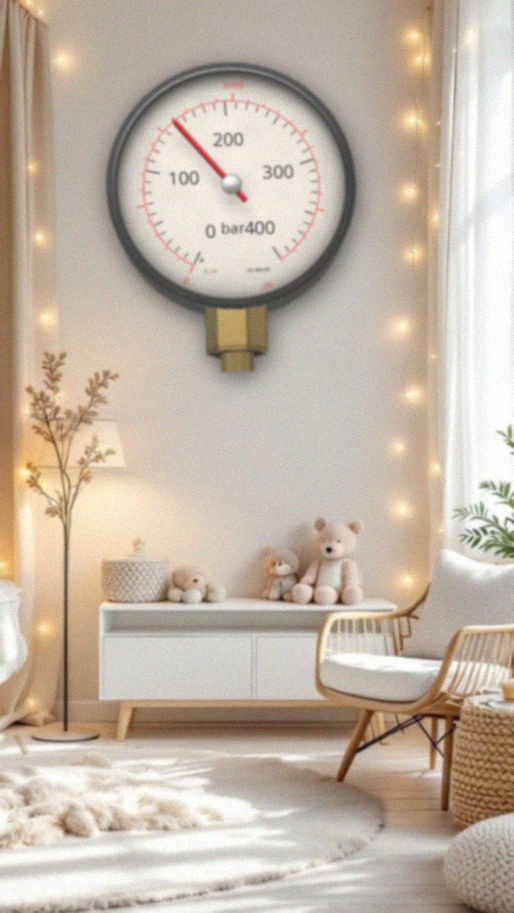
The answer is 150 bar
